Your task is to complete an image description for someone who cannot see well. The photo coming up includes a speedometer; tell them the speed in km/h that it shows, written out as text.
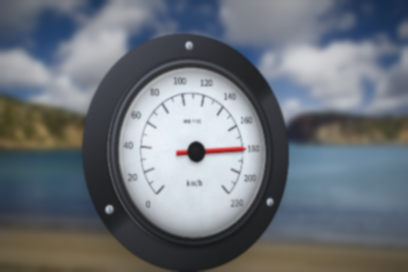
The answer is 180 km/h
